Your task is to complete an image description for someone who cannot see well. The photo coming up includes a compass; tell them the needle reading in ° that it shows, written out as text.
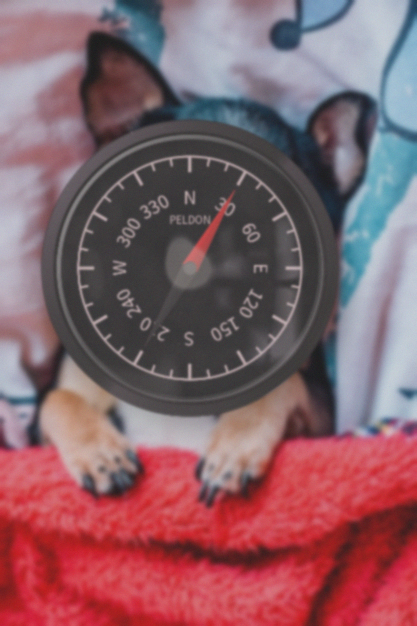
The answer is 30 °
